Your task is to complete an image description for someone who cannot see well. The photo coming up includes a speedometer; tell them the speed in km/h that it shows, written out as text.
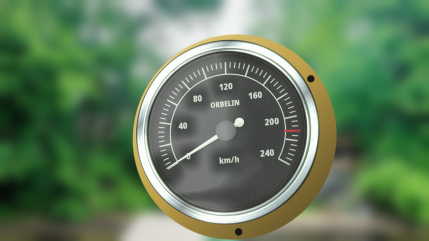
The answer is 0 km/h
